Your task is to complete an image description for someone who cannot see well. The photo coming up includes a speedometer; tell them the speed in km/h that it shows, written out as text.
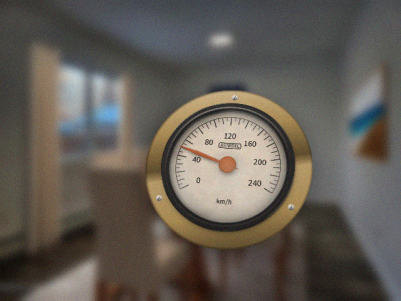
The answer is 50 km/h
